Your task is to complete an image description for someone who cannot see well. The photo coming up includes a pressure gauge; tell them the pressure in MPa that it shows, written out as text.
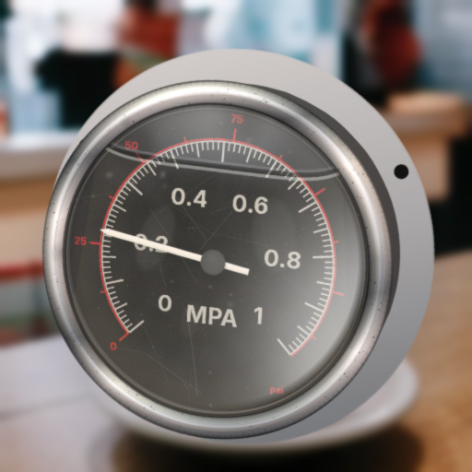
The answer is 0.2 MPa
